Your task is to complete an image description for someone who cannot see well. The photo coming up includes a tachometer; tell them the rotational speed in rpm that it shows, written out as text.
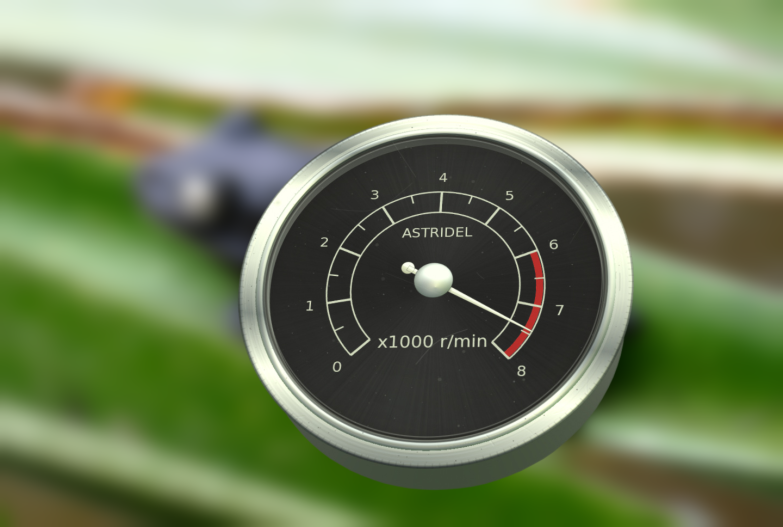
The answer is 7500 rpm
